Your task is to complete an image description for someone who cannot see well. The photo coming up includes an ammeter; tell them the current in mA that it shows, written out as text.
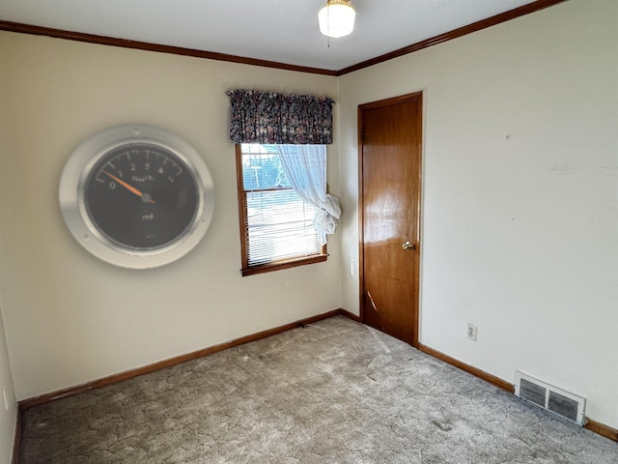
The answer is 0.5 mA
